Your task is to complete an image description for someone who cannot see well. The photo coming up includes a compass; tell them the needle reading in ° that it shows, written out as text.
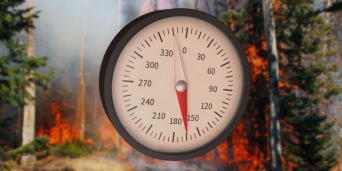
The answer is 165 °
